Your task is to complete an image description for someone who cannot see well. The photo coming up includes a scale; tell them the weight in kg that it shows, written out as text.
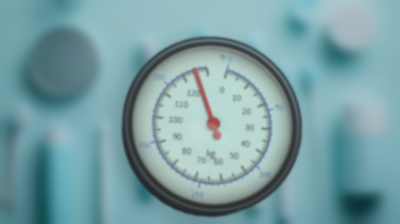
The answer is 125 kg
